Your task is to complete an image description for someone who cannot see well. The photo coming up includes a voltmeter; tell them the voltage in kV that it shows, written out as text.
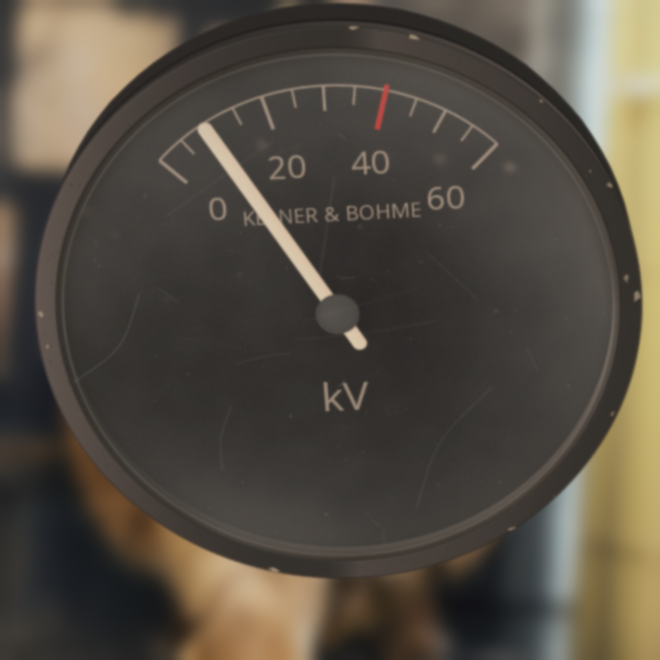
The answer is 10 kV
